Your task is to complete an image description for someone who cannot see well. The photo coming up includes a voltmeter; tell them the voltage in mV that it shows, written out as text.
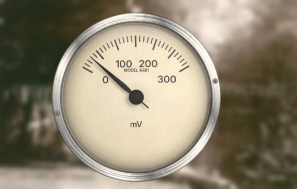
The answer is 30 mV
